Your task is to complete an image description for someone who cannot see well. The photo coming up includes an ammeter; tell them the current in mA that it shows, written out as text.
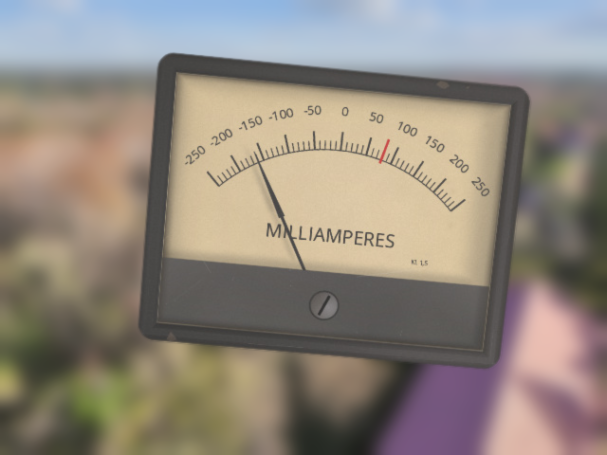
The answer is -160 mA
